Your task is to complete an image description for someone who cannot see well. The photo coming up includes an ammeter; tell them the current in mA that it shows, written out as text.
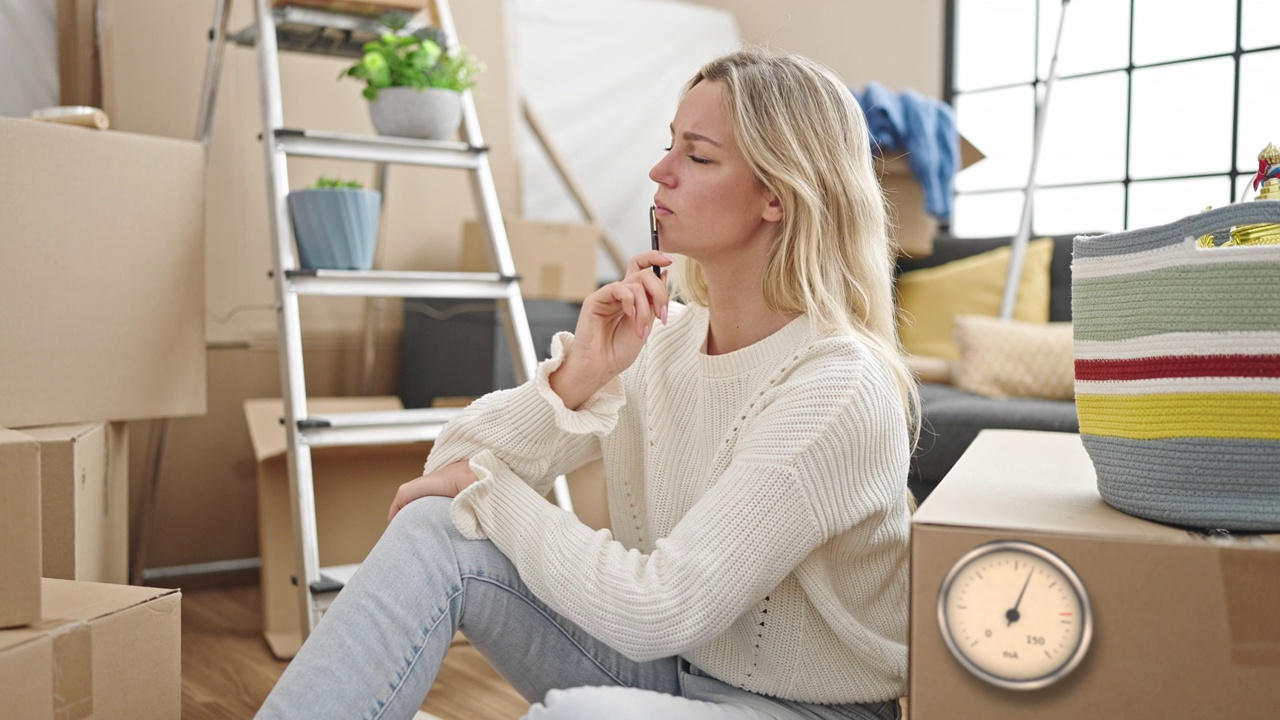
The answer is 85 mA
